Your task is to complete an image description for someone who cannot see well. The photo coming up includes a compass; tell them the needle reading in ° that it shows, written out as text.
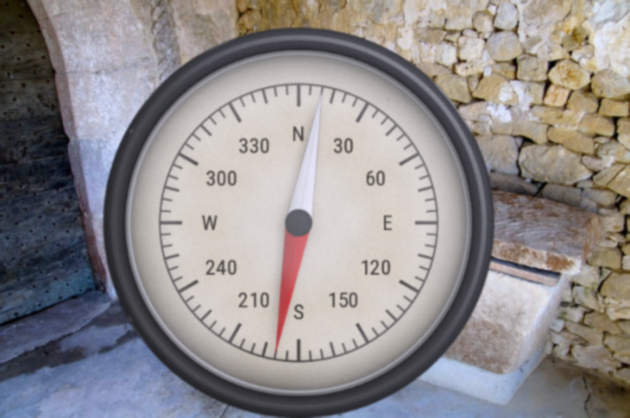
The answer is 190 °
